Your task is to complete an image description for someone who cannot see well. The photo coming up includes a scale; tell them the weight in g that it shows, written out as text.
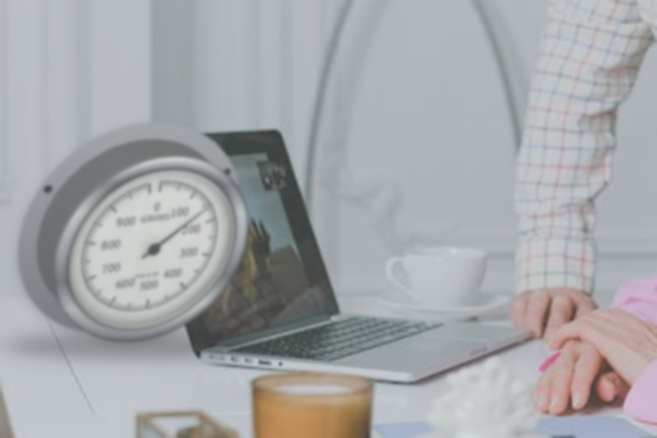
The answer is 150 g
